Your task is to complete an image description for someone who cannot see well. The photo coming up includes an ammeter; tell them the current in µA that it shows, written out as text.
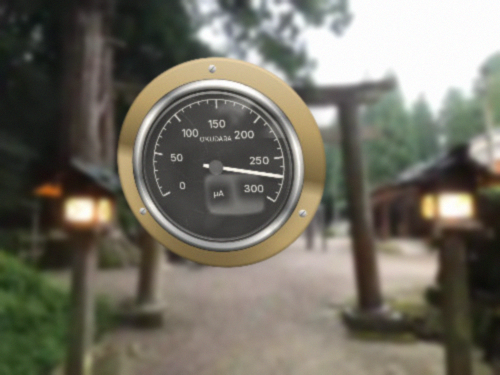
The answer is 270 µA
